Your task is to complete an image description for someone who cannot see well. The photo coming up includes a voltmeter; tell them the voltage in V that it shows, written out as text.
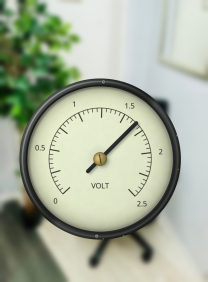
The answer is 1.65 V
